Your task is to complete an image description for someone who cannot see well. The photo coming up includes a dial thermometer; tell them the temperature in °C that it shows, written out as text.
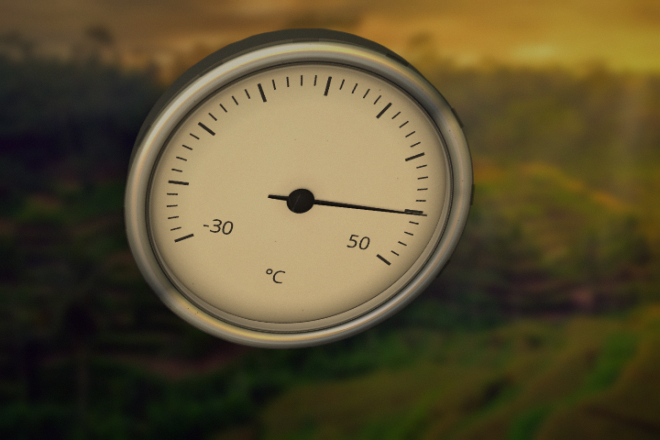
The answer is 40 °C
